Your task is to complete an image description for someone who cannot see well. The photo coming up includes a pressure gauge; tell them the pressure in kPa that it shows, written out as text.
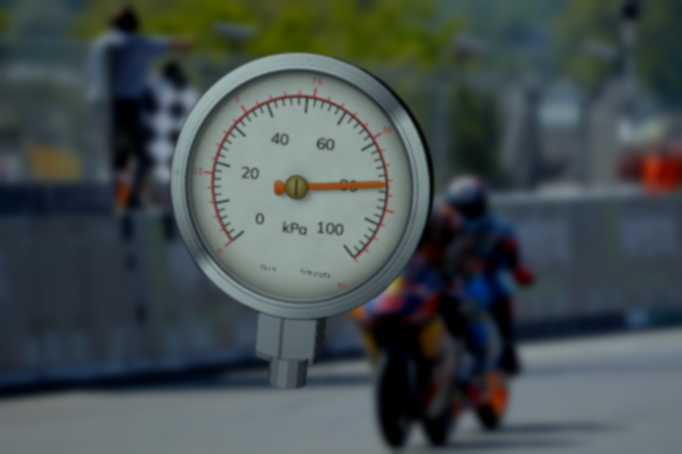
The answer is 80 kPa
